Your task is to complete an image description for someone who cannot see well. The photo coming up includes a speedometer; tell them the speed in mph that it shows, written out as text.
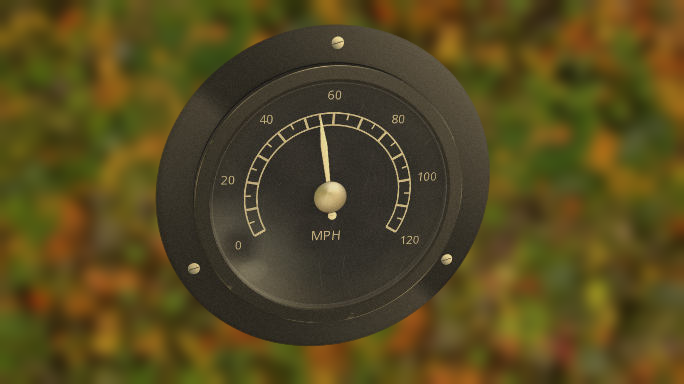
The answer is 55 mph
